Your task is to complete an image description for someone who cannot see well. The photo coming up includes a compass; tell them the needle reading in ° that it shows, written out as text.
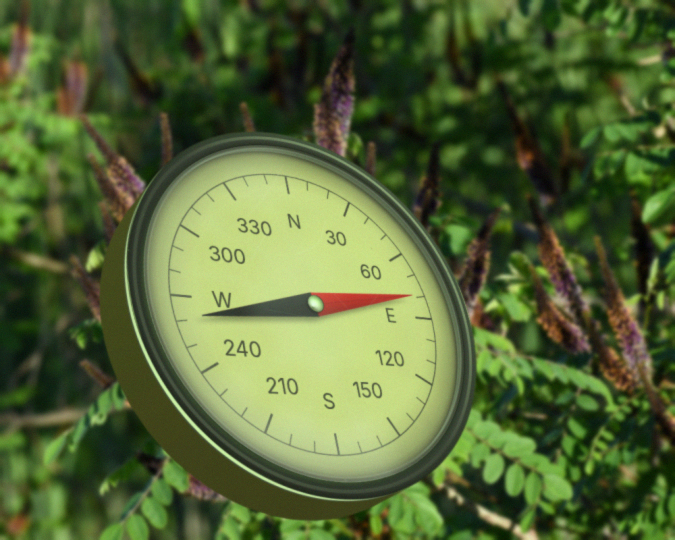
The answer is 80 °
